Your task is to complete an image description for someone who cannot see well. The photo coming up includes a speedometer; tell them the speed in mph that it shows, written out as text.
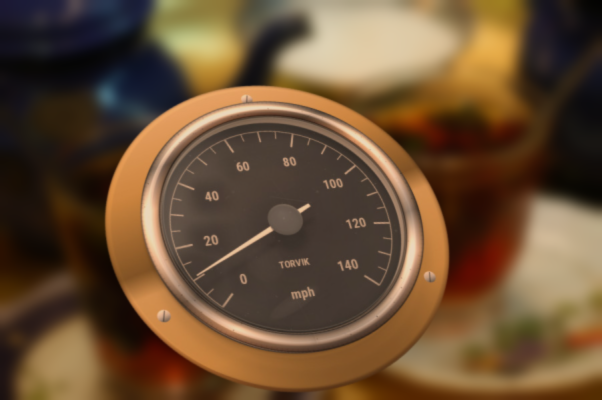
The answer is 10 mph
